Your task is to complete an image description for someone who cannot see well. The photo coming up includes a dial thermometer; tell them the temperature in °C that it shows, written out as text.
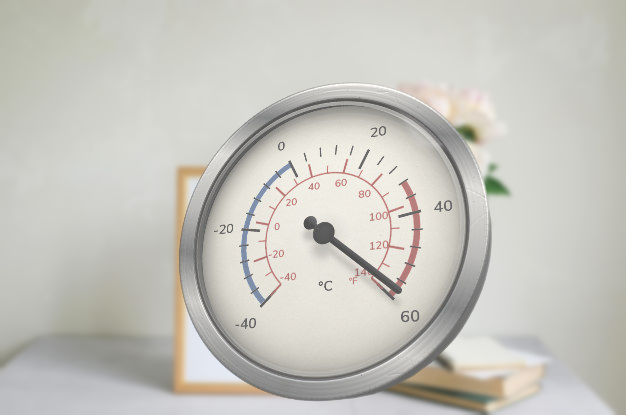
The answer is 58 °C
